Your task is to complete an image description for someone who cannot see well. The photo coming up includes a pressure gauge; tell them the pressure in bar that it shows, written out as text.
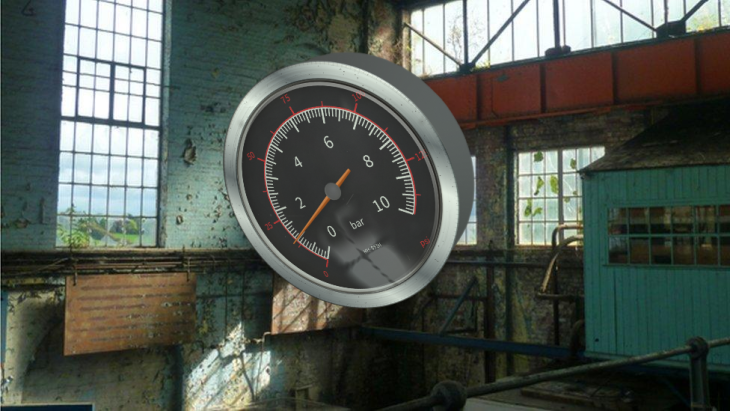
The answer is 1 bar
